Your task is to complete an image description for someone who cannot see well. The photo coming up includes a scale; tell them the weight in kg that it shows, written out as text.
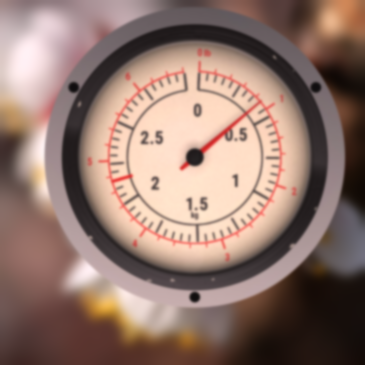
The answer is 0.4 kg
